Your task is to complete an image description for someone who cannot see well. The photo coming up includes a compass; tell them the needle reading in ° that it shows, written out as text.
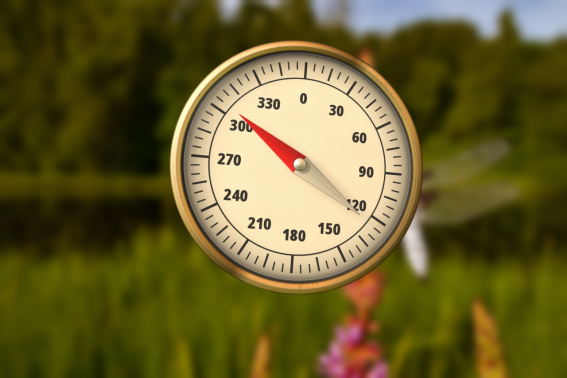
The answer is 305 °
